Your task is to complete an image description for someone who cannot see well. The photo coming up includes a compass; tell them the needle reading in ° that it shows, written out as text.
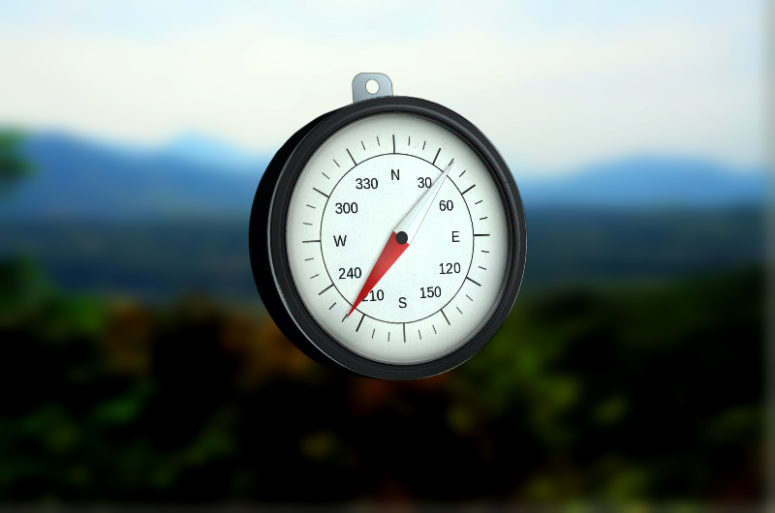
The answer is 220 °
